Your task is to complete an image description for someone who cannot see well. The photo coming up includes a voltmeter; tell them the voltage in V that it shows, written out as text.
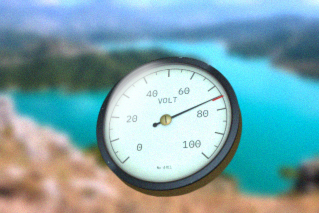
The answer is 75 V
